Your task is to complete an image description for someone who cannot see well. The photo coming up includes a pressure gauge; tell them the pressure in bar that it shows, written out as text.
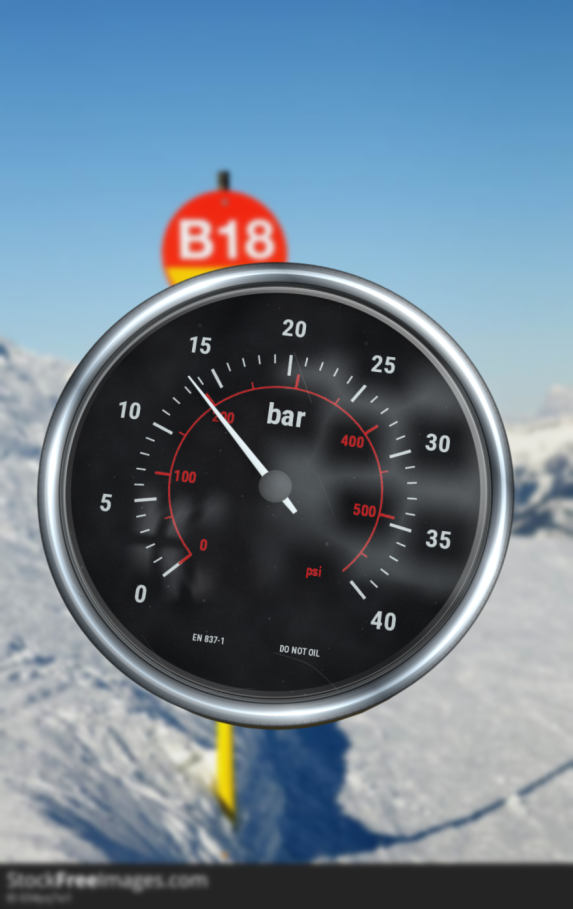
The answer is 13.5 bar
